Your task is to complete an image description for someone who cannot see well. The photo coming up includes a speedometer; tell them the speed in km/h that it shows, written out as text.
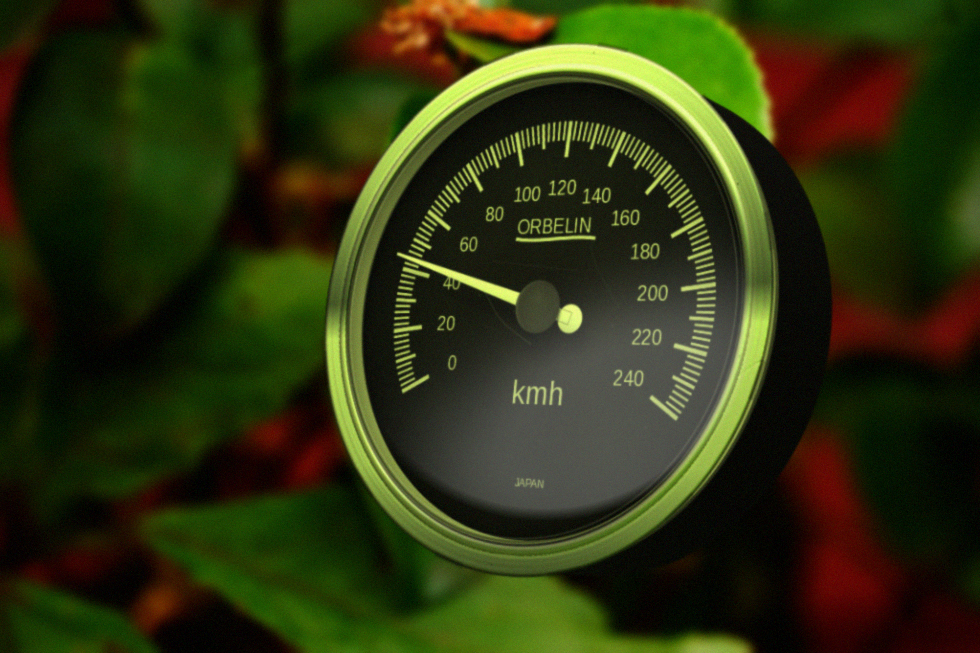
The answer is 44 km/h
